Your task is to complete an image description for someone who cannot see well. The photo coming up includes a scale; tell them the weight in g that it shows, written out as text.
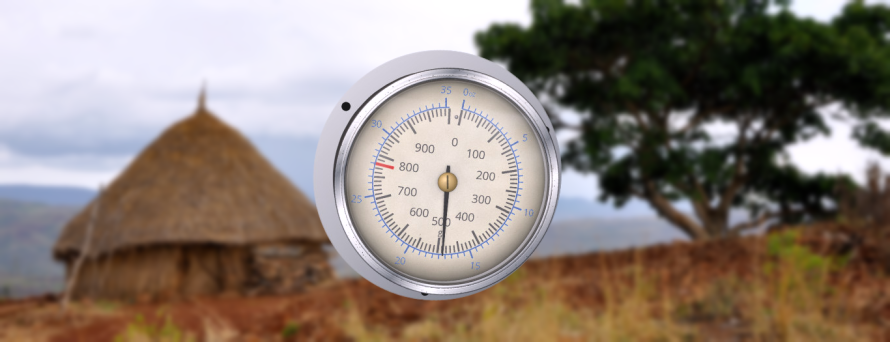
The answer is 490 g
